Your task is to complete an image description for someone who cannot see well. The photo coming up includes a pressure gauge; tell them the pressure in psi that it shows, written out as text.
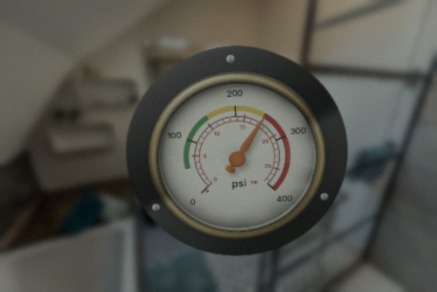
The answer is 250 psi
